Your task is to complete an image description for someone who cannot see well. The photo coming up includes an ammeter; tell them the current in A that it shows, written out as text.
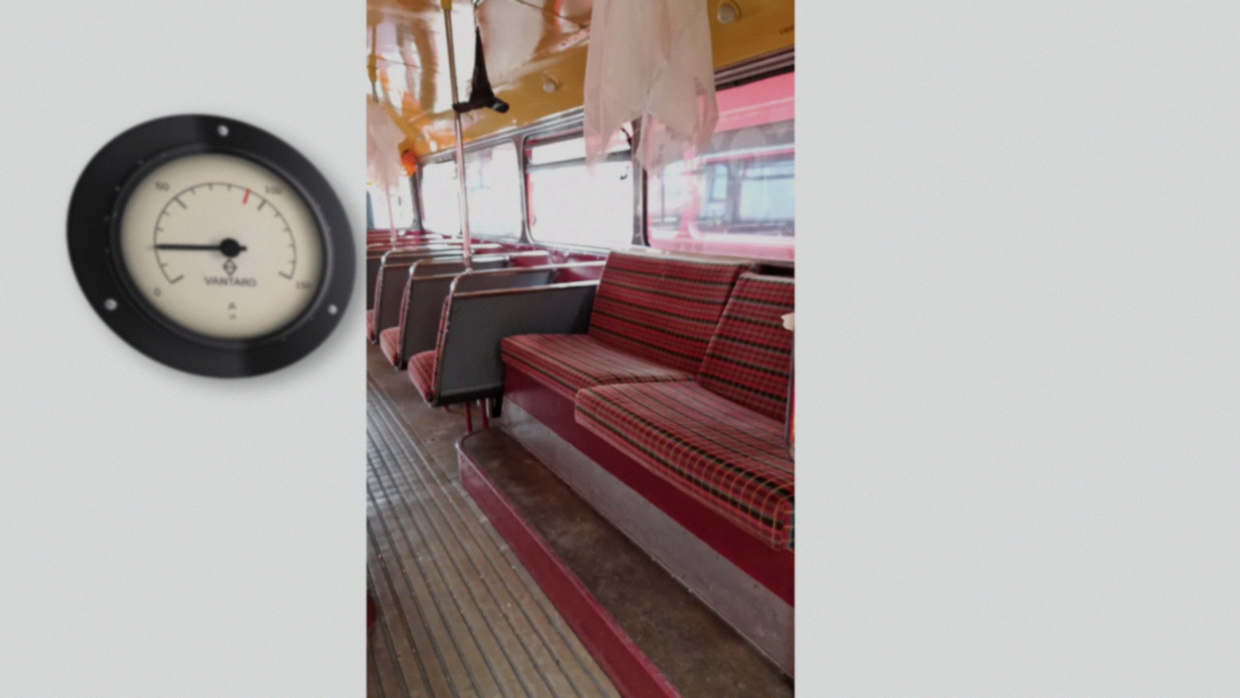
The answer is 20 A
